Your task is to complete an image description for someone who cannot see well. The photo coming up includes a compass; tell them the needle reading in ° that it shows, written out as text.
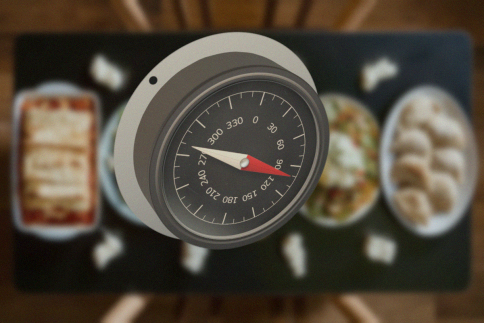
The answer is 100 °
